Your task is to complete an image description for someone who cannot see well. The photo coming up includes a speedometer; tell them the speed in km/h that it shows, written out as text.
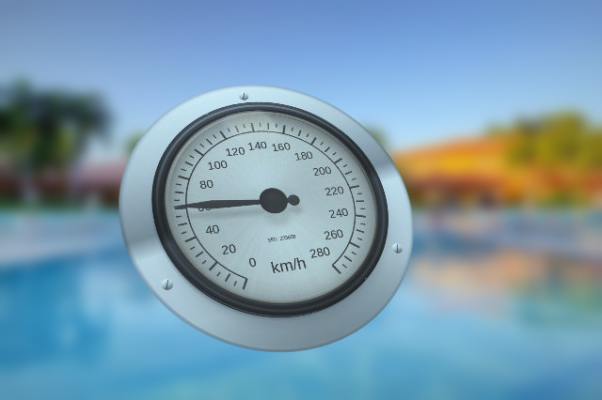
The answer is 60 km/h
